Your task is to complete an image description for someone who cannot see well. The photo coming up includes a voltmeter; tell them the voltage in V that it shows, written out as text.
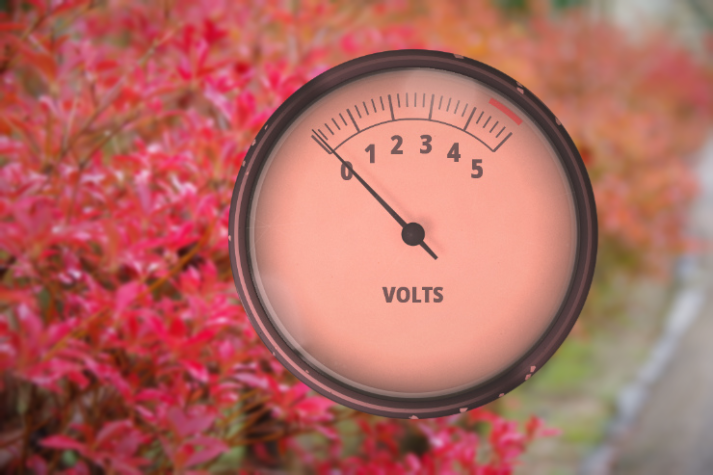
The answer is 0.1 V
